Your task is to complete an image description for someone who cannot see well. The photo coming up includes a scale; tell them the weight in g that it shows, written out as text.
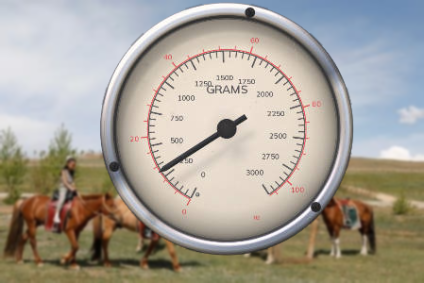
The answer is 300 g
